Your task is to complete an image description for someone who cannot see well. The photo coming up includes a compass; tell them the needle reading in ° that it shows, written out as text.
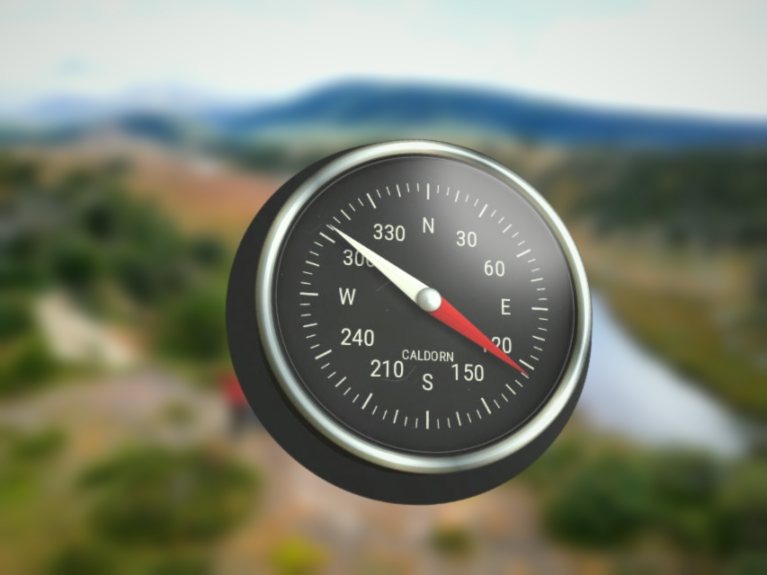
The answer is 125 °
